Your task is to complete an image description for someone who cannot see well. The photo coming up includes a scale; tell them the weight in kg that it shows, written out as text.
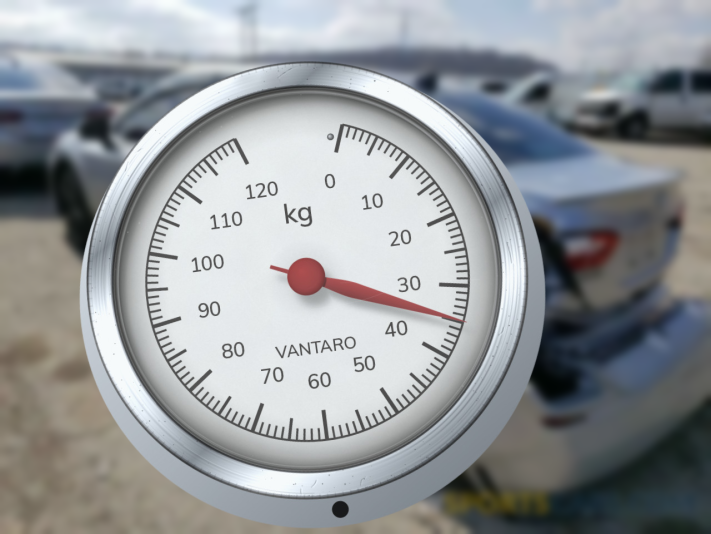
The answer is 35 kg
